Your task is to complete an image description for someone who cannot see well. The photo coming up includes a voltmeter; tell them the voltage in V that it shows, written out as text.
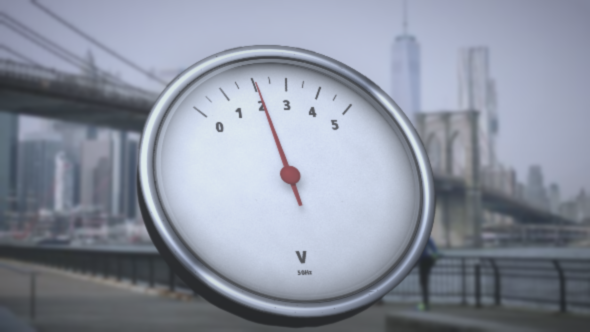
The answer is 2 V
